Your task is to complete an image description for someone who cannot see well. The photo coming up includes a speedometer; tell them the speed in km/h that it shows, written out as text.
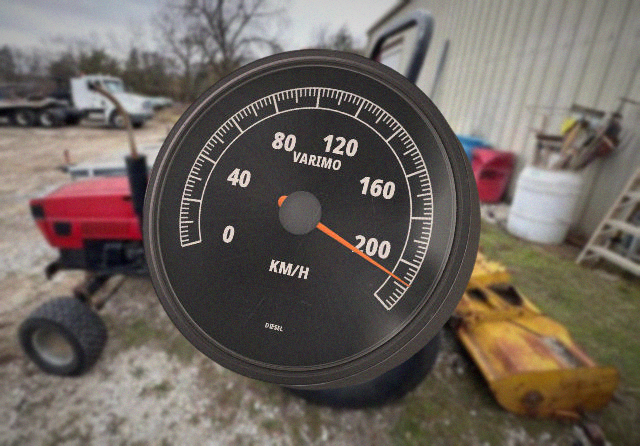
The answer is 208 km/h
